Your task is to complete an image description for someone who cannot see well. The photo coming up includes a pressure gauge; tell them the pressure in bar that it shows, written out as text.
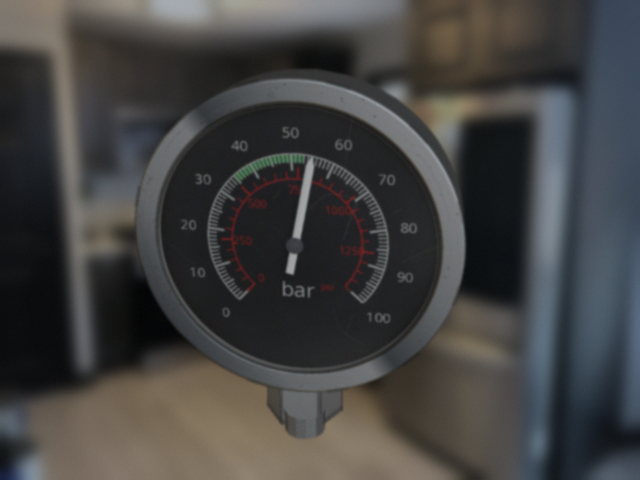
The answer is 55 bar
